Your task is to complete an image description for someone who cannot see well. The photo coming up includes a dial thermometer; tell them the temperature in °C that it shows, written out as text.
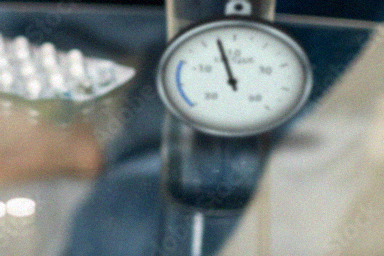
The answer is 5 °C
